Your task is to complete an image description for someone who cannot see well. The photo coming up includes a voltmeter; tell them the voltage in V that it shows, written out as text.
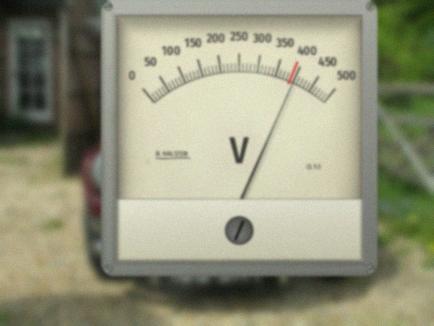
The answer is 400 V
